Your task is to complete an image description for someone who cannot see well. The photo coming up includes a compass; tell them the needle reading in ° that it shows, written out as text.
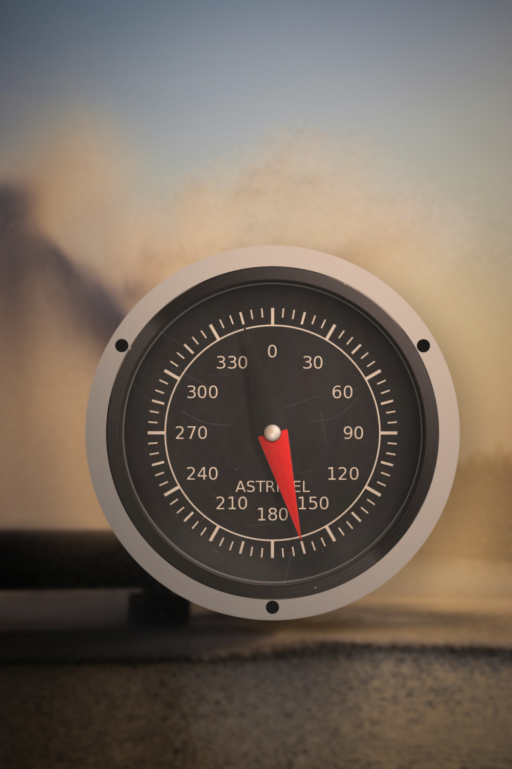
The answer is 165 °
